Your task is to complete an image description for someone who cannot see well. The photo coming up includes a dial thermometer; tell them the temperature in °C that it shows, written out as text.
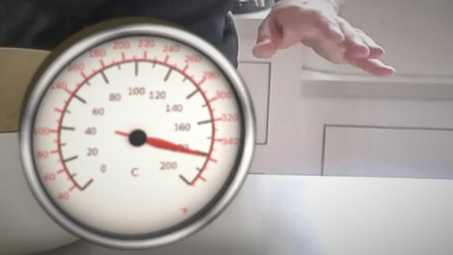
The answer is 180 °C
